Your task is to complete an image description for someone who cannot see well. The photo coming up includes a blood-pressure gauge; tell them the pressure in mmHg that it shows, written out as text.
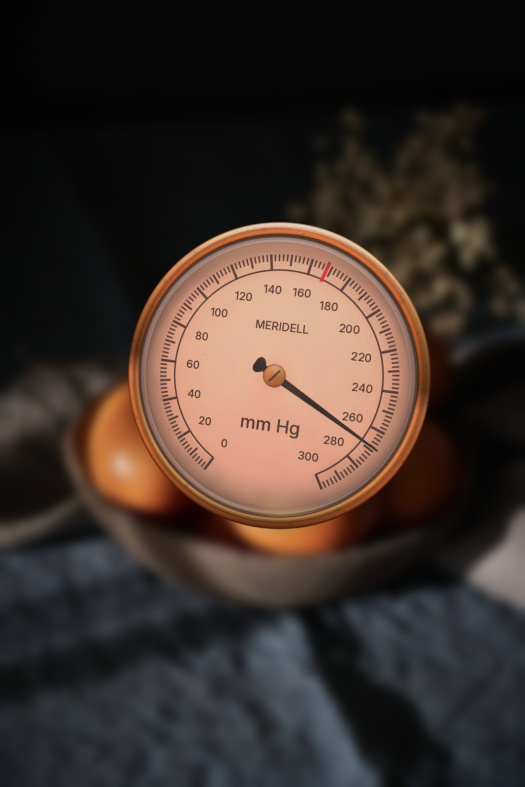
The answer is 268 mmHg
